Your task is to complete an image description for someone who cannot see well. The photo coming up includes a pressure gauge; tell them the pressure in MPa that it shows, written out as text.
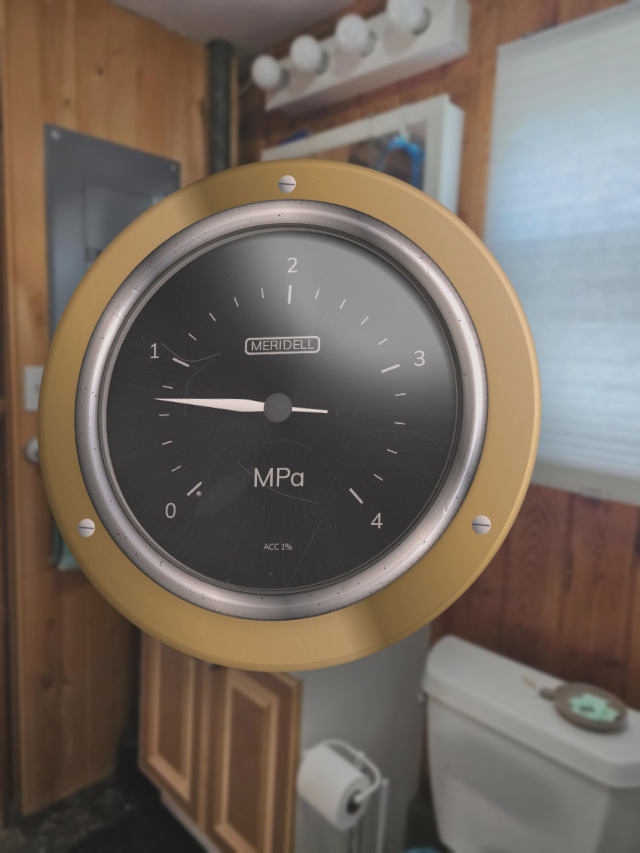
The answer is 0.7 MPa
